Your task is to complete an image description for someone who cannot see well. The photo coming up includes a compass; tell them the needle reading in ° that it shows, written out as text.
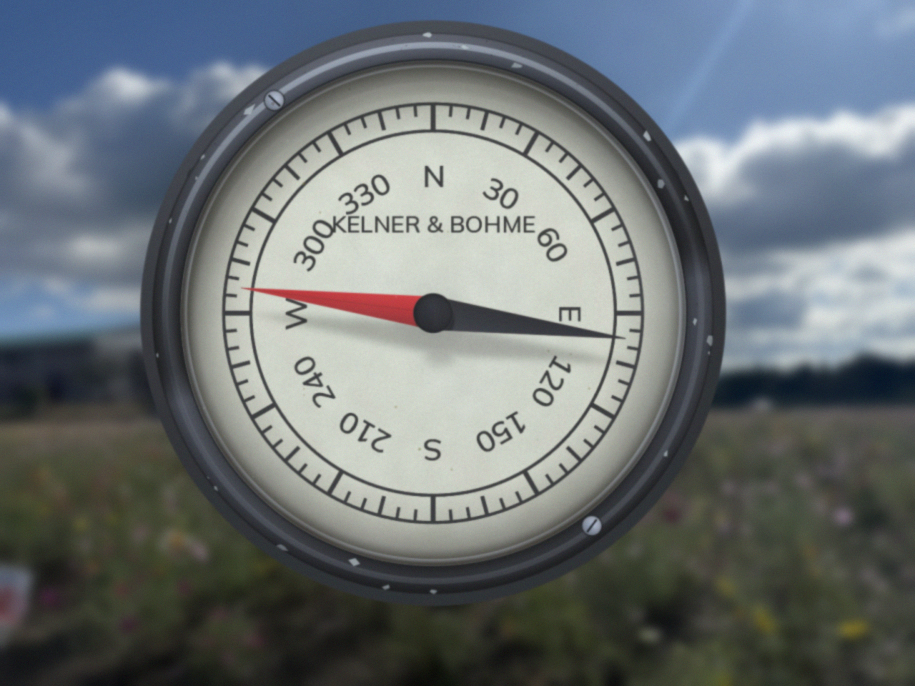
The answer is 277.5 °
